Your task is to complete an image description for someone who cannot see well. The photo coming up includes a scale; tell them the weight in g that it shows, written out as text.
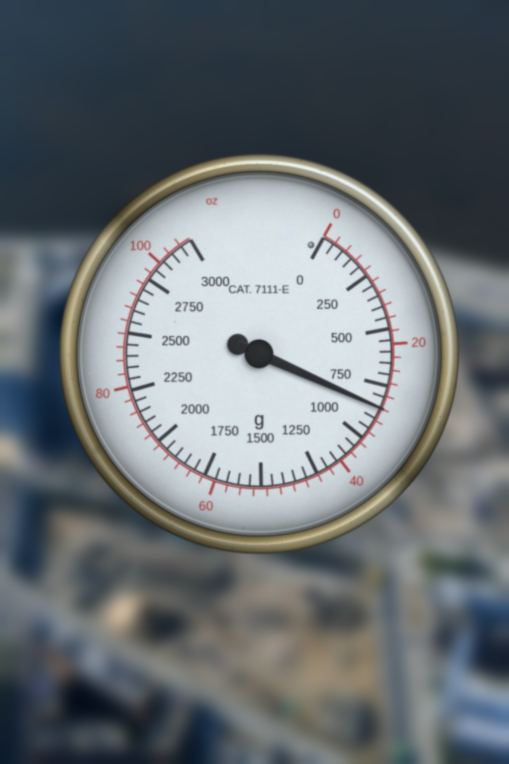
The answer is 850 g
